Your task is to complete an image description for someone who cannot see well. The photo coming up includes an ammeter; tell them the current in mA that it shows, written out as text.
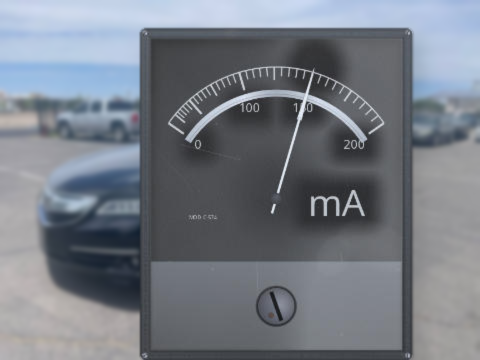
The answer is 150 mA
